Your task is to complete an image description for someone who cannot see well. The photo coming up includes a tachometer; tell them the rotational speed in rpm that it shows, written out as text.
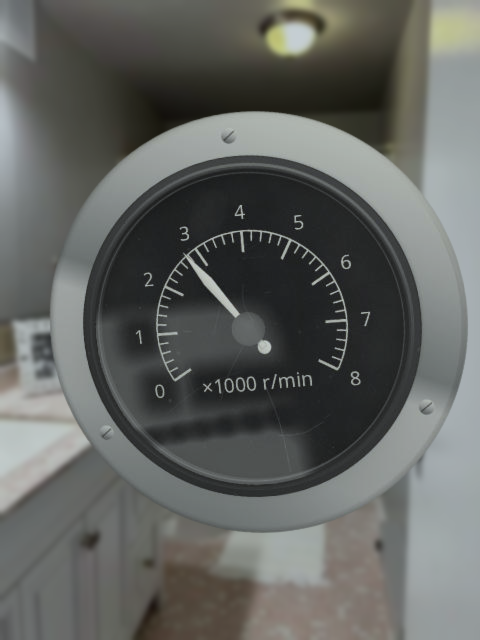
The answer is 2800 rpm
